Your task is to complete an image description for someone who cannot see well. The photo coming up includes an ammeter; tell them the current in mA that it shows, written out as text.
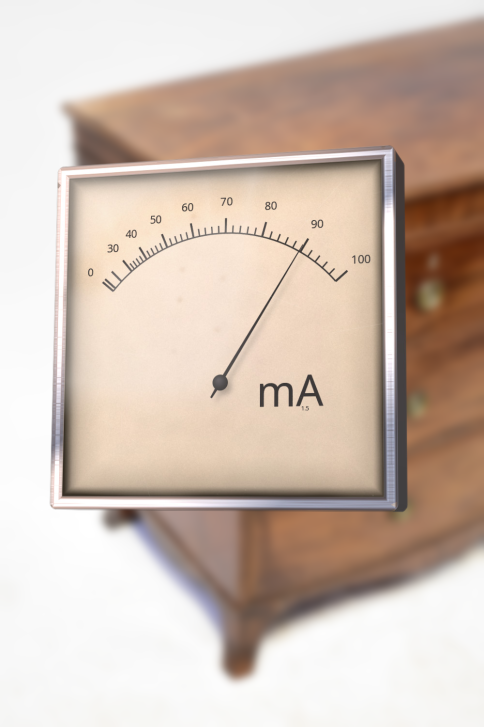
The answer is 90 mA
